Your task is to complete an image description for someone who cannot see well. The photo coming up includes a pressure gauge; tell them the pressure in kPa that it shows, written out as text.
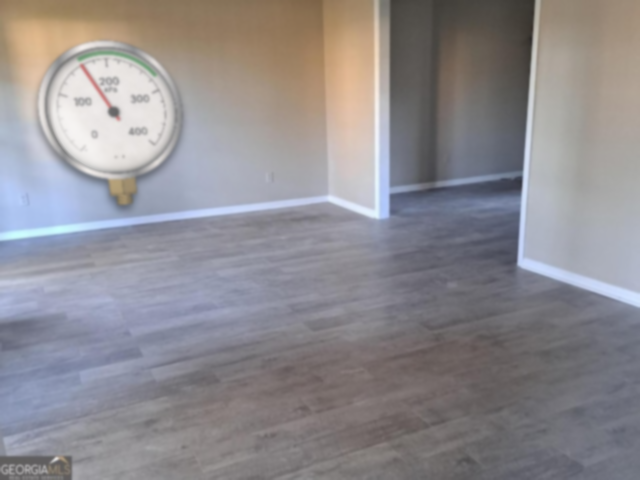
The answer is 160 kPa
